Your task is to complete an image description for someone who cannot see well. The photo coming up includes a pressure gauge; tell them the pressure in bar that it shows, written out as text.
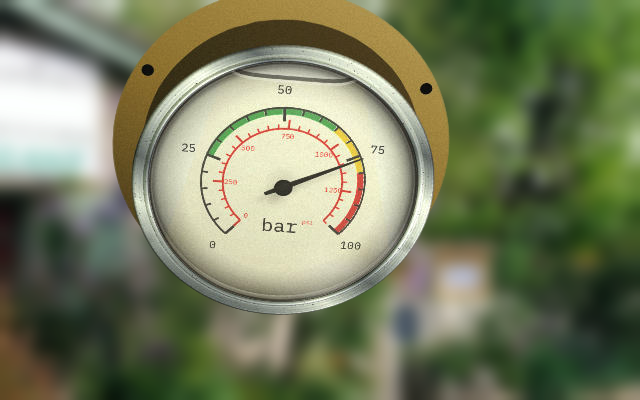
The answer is 75 bar
